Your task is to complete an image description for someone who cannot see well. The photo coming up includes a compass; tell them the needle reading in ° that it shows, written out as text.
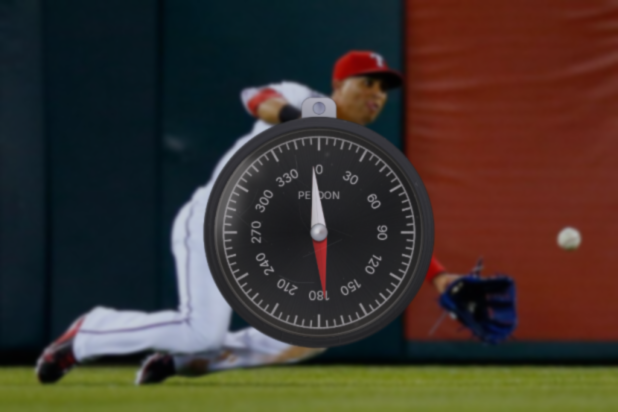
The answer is 175 °
